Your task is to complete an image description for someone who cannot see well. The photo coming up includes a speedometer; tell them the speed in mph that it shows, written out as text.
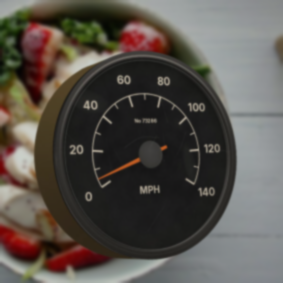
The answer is 5 mph
